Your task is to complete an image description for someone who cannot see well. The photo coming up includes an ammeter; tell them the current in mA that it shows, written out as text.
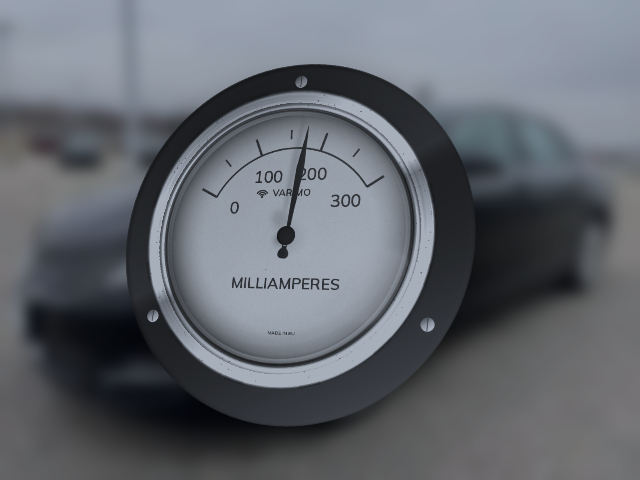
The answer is 175 mA
